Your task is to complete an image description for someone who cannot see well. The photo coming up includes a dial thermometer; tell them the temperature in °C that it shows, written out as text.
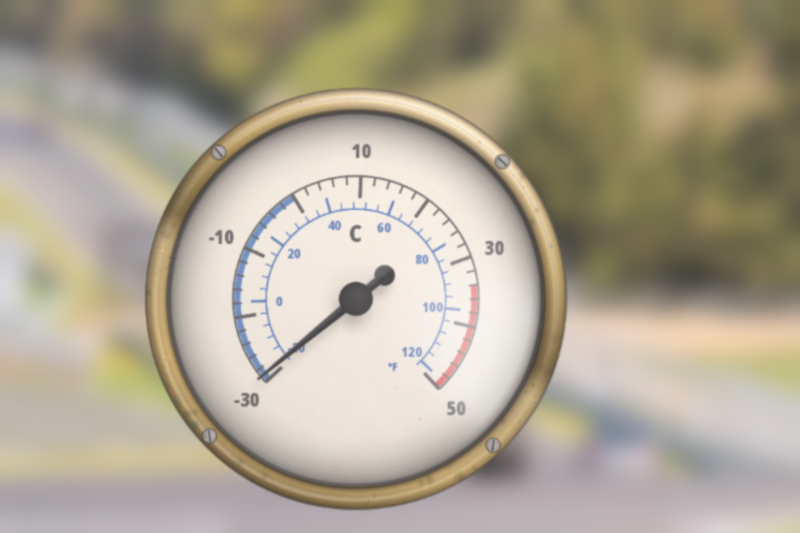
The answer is -29 °C
